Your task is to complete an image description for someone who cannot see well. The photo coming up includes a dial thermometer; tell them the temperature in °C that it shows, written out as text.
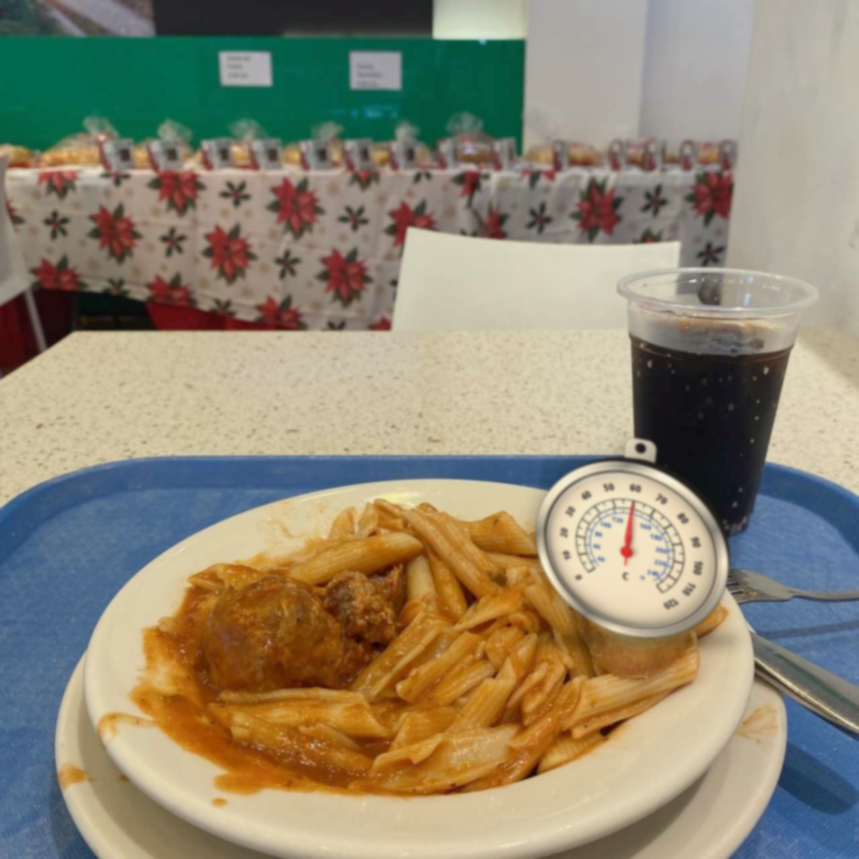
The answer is 60 °C
